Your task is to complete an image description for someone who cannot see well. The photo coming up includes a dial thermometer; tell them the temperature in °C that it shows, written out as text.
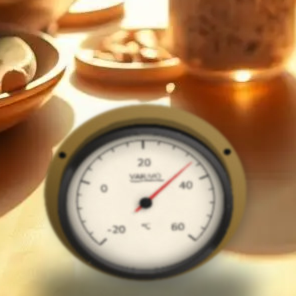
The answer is 34 °C
